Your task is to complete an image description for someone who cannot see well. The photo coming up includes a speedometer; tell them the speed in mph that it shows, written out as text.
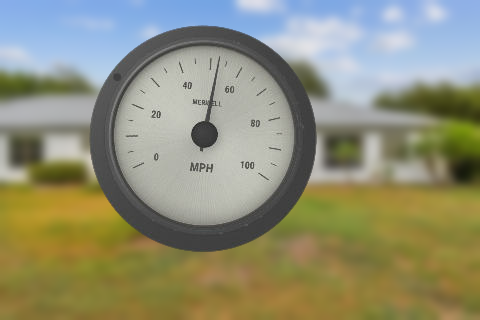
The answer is 52.5 mph
